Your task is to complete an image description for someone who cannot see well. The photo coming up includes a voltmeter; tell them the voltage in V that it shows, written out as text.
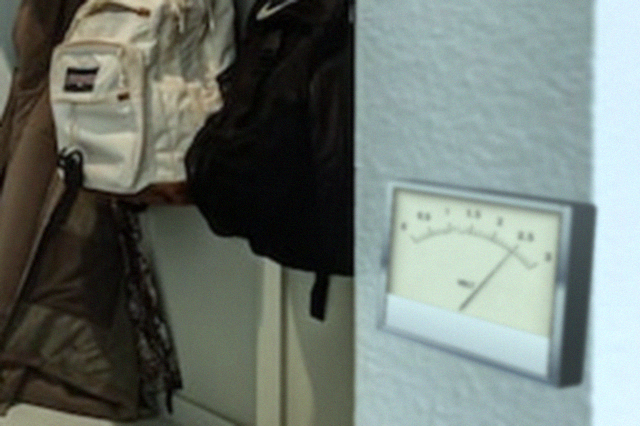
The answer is 2.5 V
